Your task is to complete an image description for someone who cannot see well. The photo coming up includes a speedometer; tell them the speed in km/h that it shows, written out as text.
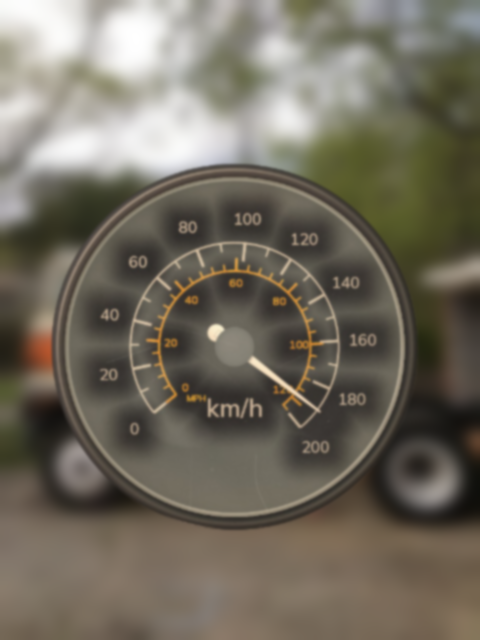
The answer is 190 km/h
